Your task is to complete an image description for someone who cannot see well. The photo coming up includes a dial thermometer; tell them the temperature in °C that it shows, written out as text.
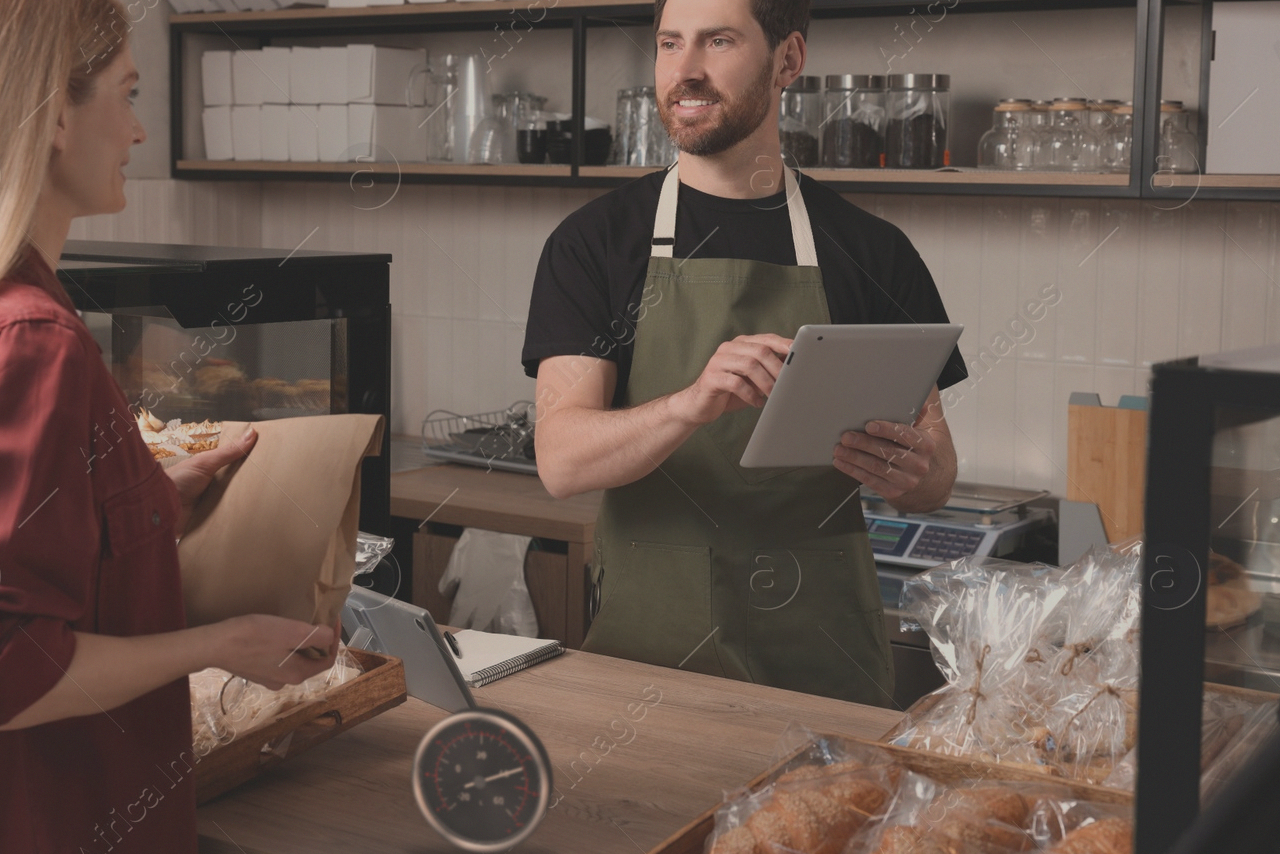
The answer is 40 °C
